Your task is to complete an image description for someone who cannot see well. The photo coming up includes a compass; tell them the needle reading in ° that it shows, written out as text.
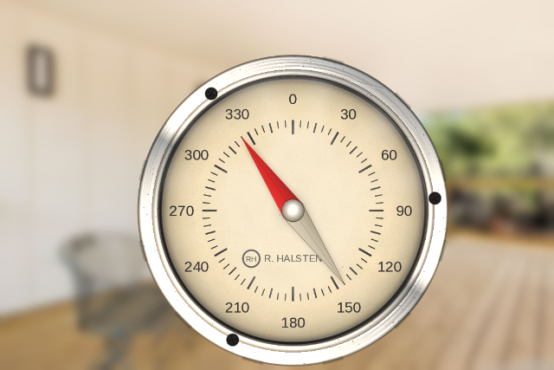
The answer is 325 °
